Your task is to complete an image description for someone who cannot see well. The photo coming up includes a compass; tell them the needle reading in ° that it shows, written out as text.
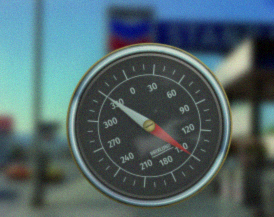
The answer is 150 °
